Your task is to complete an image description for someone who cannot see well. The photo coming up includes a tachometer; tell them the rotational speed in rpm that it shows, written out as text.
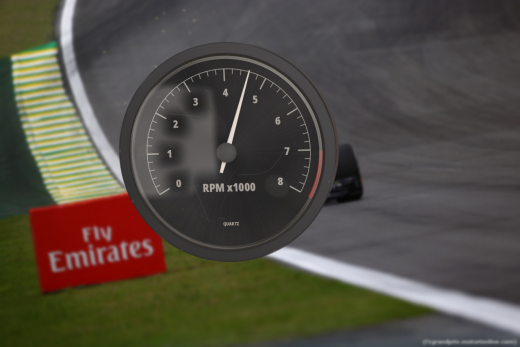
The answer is 4600 rpm
